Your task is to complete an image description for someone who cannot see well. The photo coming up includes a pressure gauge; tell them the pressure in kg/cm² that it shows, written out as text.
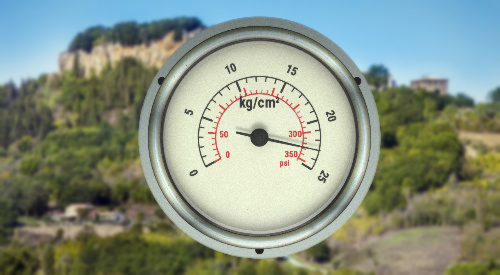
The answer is 23 kg/cm²
